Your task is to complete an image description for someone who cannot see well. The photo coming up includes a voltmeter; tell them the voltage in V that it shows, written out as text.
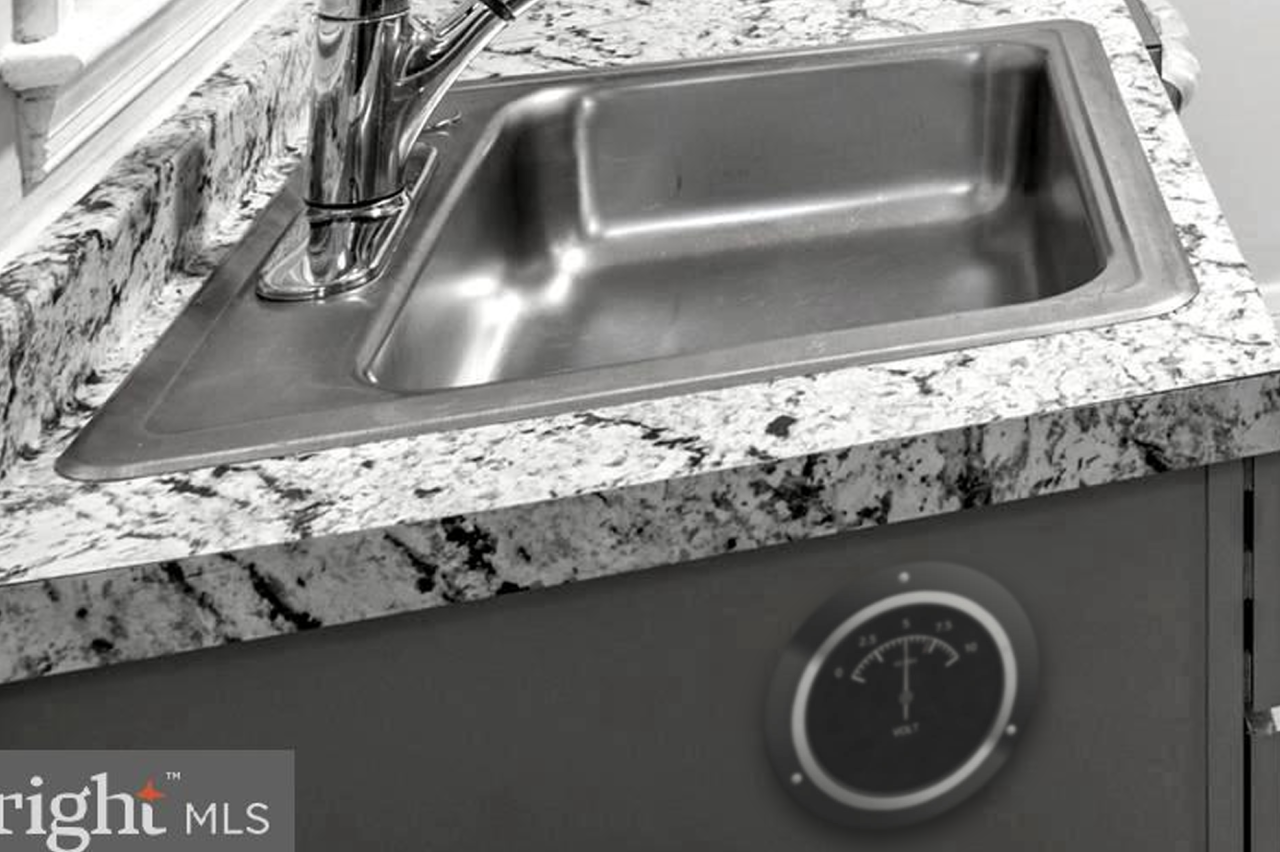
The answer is 5 V
